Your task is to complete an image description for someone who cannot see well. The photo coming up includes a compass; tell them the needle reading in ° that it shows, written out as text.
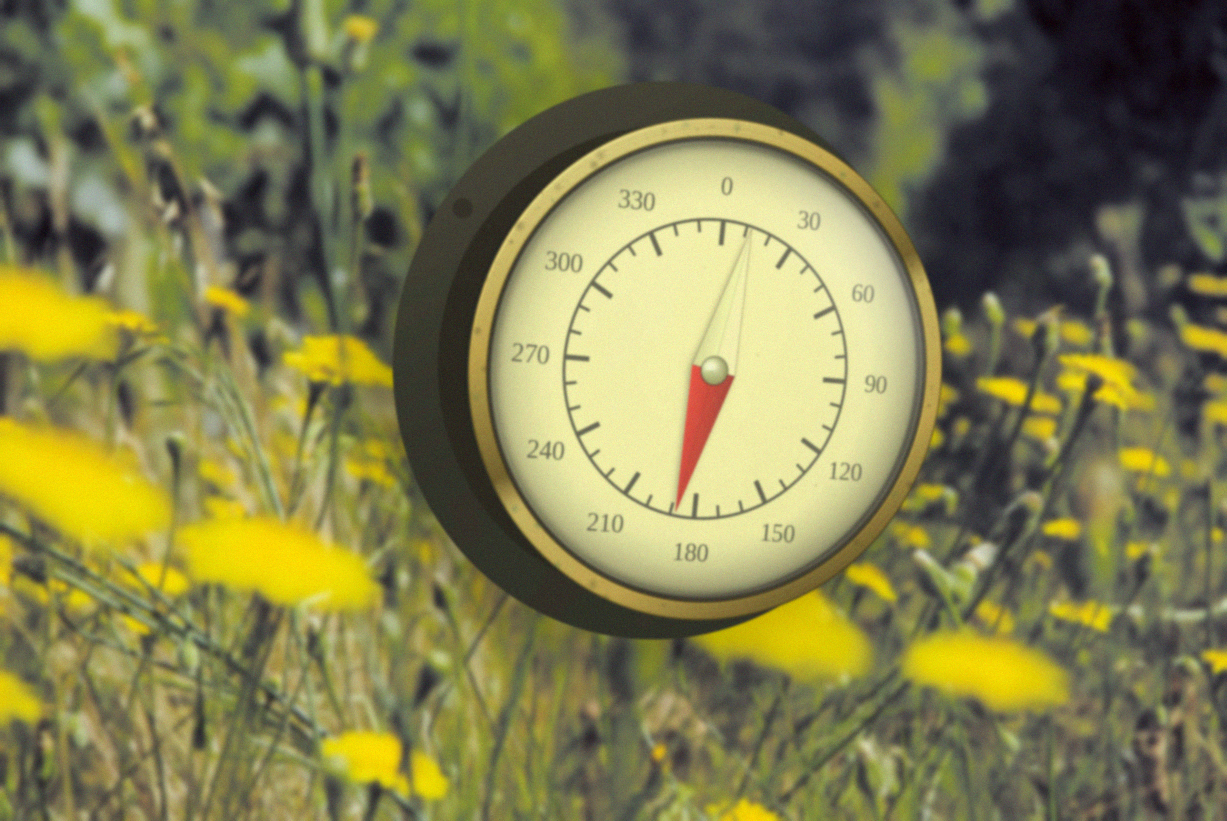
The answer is 190 °
